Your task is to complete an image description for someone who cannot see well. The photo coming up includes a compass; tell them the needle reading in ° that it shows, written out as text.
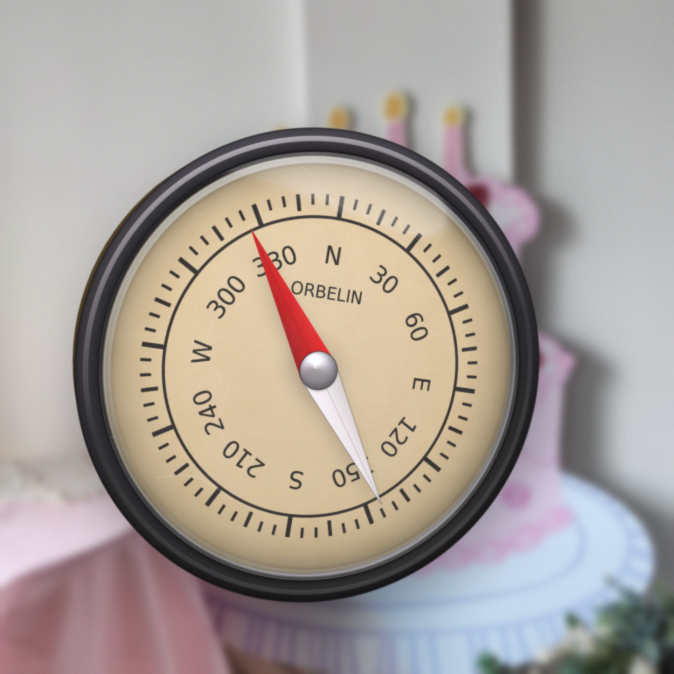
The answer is 325 °
